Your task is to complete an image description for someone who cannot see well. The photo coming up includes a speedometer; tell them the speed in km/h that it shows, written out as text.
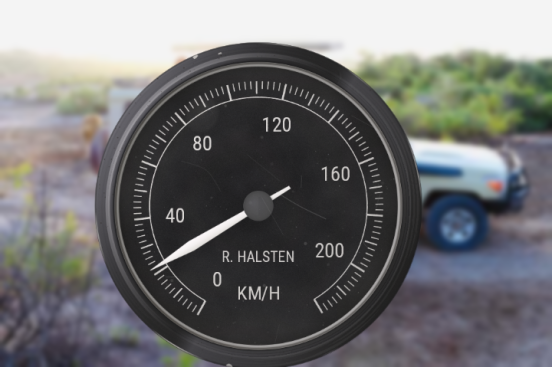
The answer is 22 km/h
